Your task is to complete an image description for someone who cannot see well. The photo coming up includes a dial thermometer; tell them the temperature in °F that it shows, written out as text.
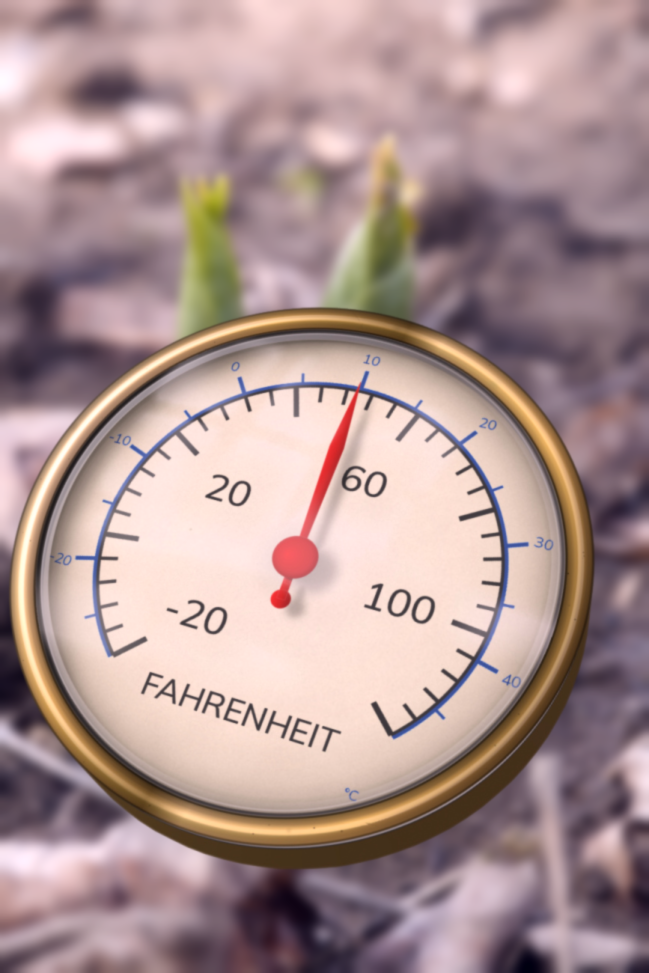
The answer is 50 °F
